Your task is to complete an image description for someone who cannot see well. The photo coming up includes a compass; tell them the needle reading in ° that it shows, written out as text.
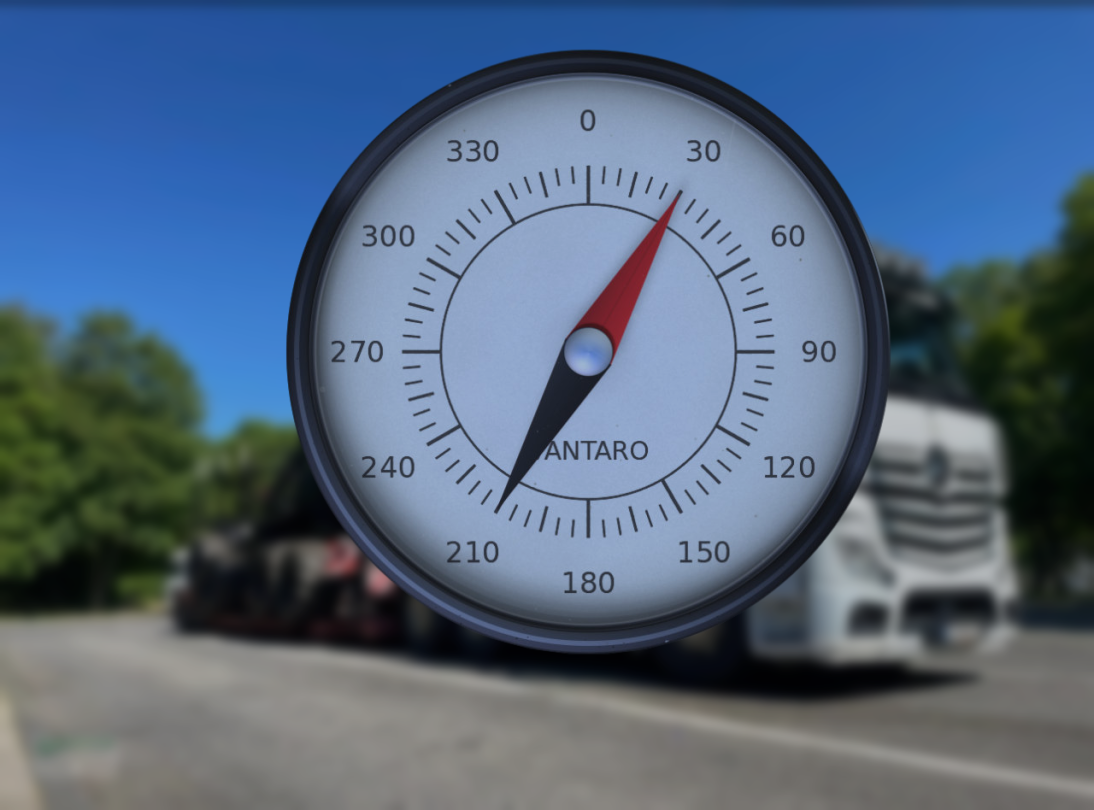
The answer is 30 °
